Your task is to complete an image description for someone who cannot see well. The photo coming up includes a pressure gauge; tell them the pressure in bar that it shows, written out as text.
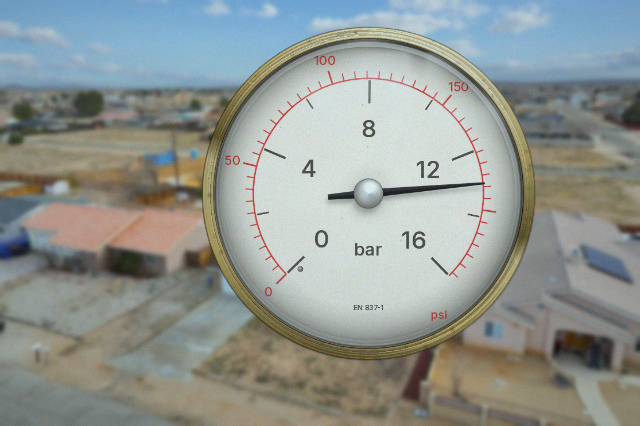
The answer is 13 bar
